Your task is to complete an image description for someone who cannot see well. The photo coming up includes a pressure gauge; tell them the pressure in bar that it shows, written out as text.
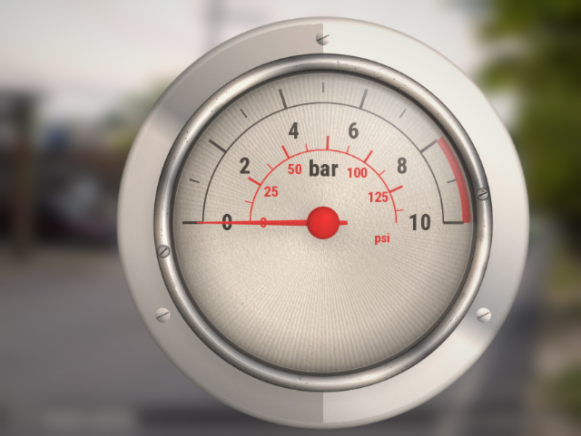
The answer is 0 bar
